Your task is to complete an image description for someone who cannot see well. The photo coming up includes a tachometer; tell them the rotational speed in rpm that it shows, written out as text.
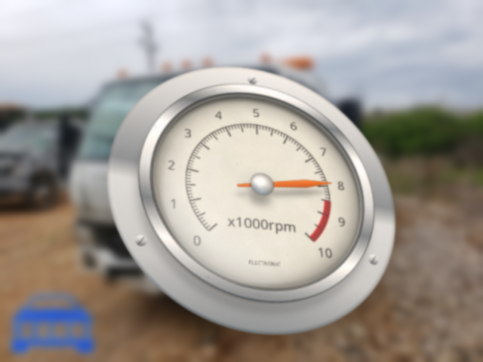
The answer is 8000 rpm
